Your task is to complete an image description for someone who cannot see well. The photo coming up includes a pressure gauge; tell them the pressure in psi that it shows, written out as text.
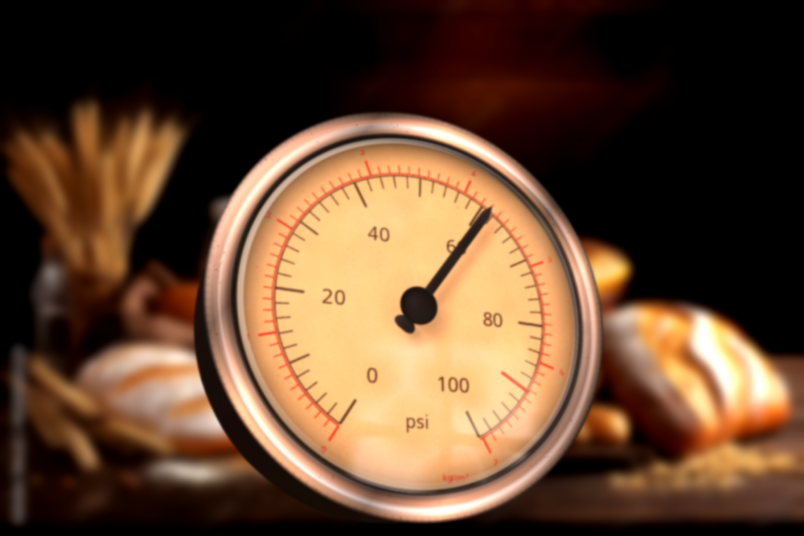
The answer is 61 psi
